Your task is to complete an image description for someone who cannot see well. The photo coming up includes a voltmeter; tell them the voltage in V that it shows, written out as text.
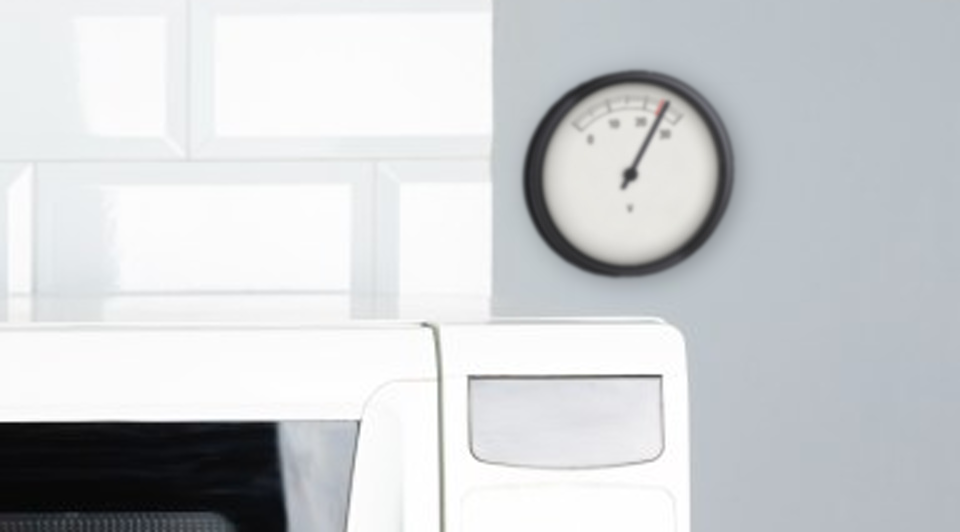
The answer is 25 V
